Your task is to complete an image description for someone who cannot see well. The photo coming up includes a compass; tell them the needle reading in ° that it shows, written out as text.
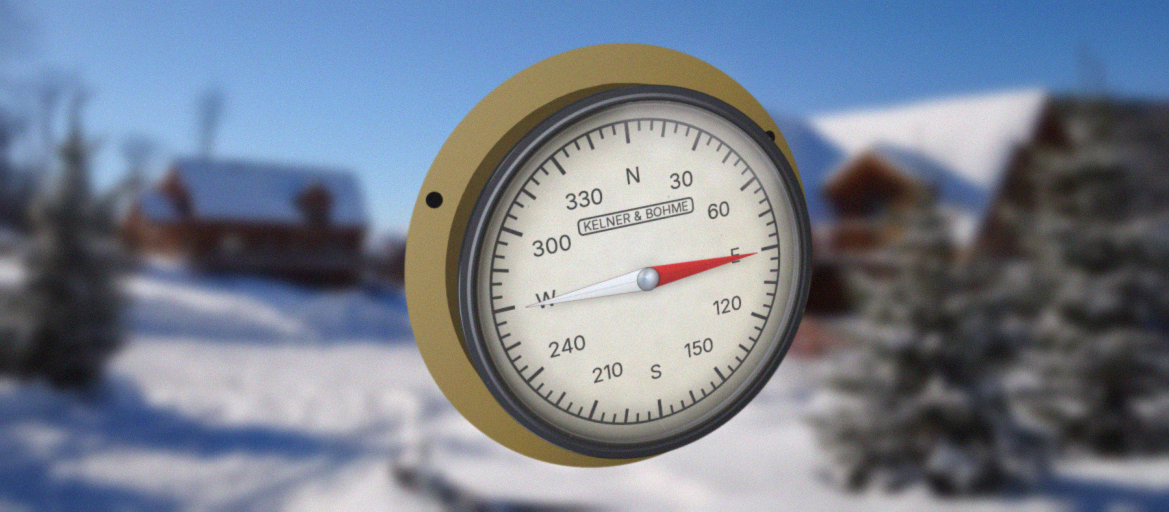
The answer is 90 °
